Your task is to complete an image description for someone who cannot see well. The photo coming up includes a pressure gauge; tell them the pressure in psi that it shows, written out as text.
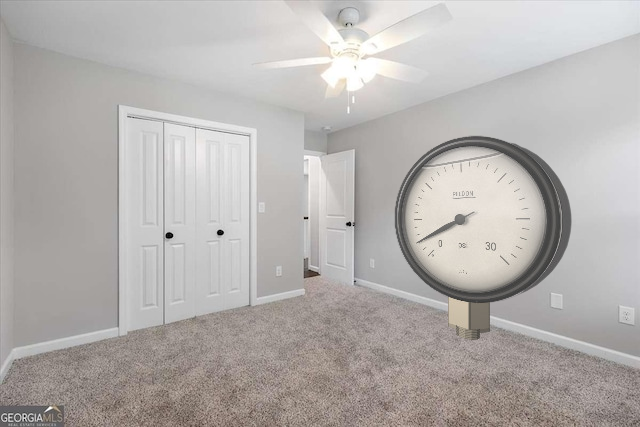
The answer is 2 psi
